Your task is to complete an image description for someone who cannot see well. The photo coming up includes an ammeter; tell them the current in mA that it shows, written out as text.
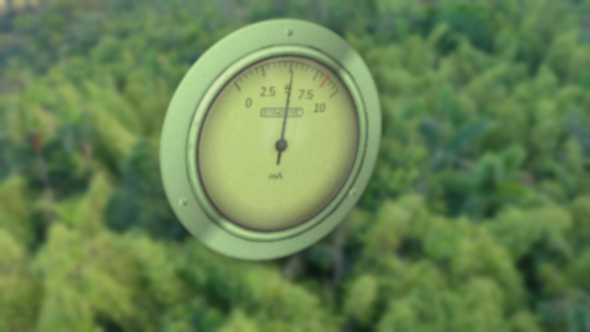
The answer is 5 mA
